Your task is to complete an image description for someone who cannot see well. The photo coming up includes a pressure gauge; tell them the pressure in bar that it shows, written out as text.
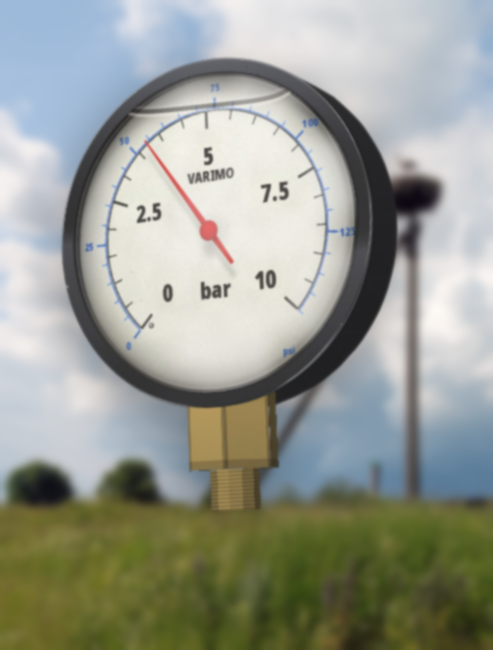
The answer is 3.75 bar
